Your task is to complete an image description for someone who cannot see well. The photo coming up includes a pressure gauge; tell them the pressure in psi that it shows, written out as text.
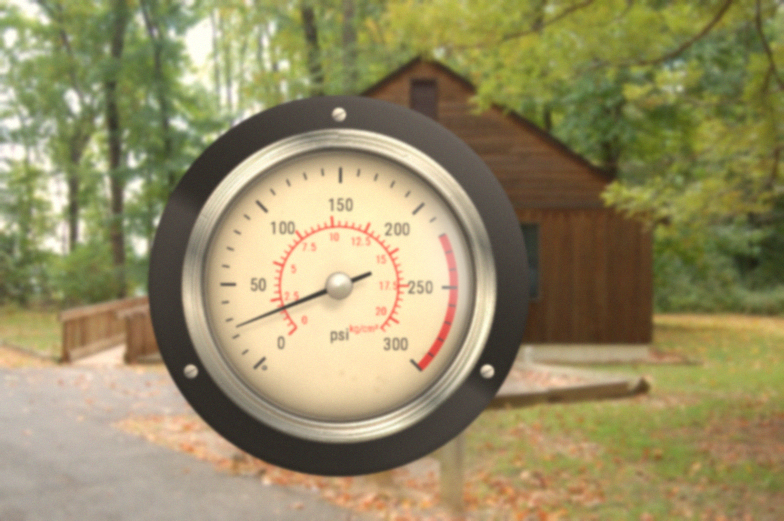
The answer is 25 psi
